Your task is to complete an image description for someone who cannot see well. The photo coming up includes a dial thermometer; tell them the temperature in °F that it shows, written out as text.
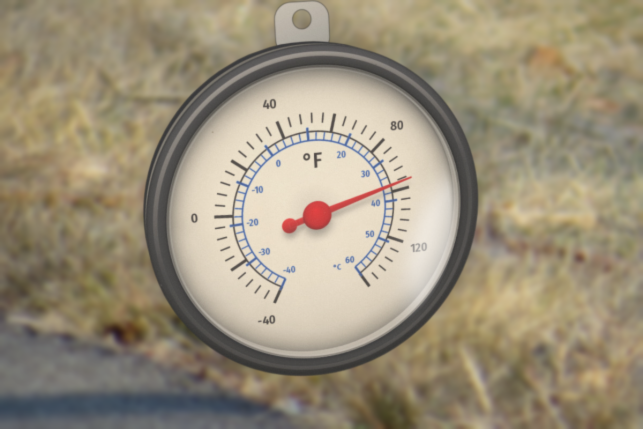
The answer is 96 °F
